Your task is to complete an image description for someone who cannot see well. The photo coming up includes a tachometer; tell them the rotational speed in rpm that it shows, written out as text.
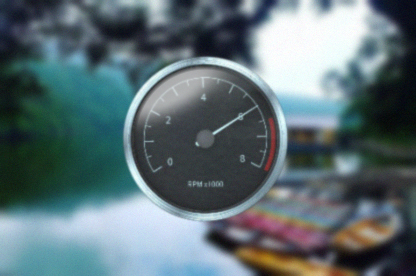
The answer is 6000 rpm
